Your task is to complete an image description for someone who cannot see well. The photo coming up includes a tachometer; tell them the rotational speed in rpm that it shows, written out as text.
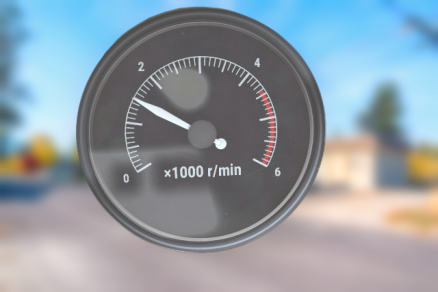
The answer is 1500 rpm
